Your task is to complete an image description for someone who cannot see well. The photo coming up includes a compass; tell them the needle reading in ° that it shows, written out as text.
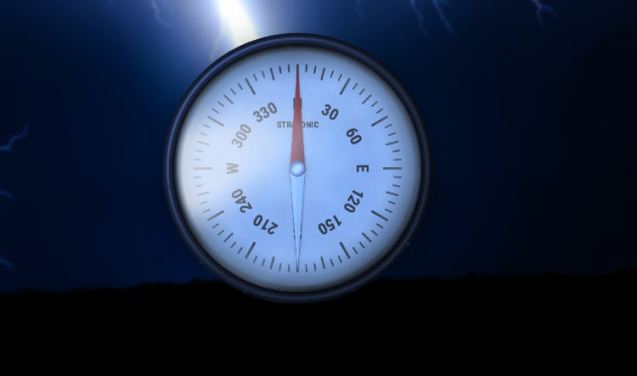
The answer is 0 °
